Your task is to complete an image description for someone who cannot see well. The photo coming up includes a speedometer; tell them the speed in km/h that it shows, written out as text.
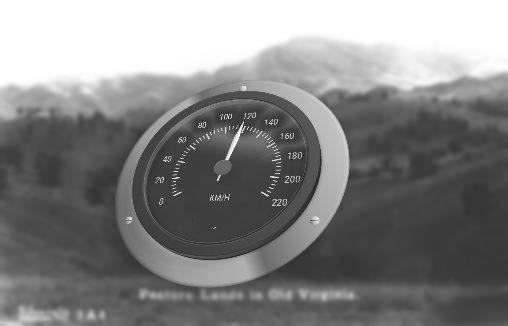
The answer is 120 km/h
